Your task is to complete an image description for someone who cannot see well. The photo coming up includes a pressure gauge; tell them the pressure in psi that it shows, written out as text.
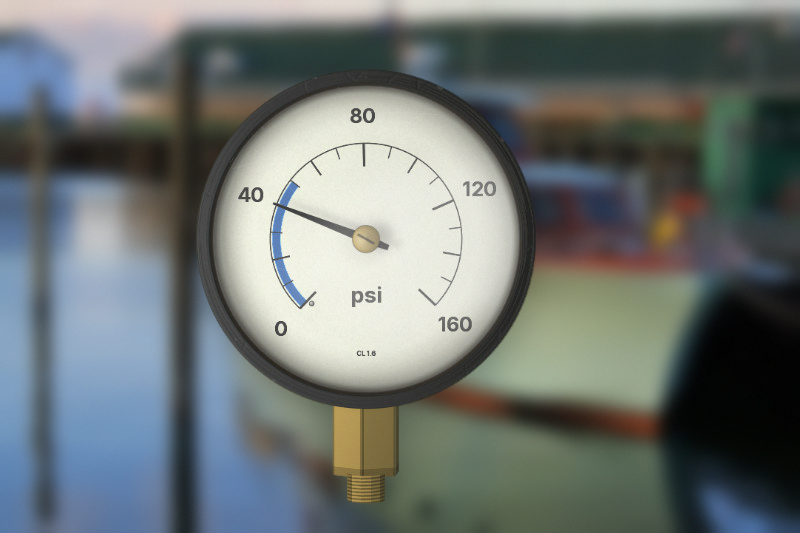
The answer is 40 psi
